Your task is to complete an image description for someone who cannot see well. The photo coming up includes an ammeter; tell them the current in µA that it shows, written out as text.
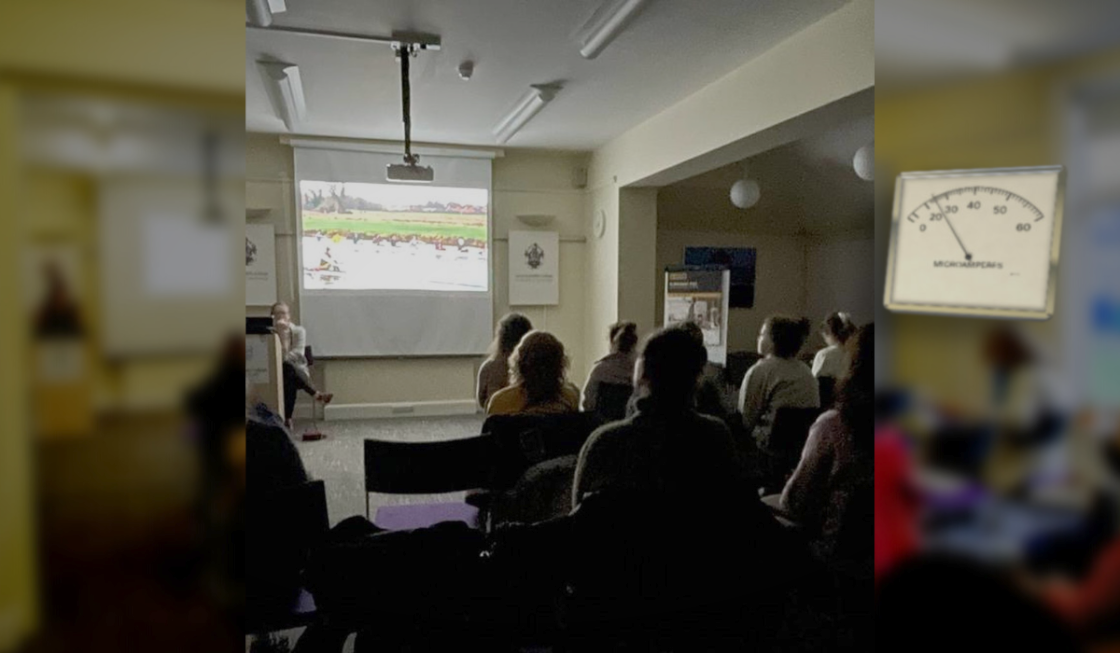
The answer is 25 µA
